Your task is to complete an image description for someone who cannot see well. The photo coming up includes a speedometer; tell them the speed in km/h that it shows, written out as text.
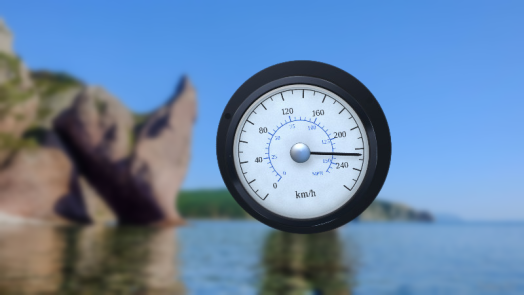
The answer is 225 km/h
